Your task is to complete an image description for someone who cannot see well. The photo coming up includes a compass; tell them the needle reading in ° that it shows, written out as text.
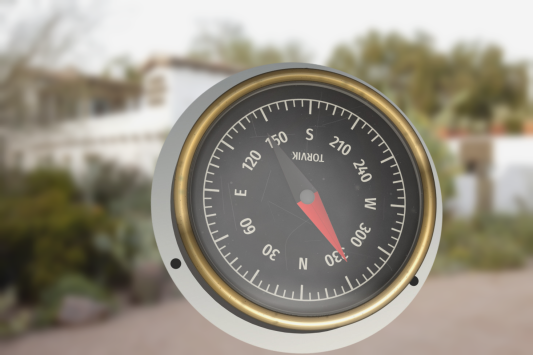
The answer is 325 °
